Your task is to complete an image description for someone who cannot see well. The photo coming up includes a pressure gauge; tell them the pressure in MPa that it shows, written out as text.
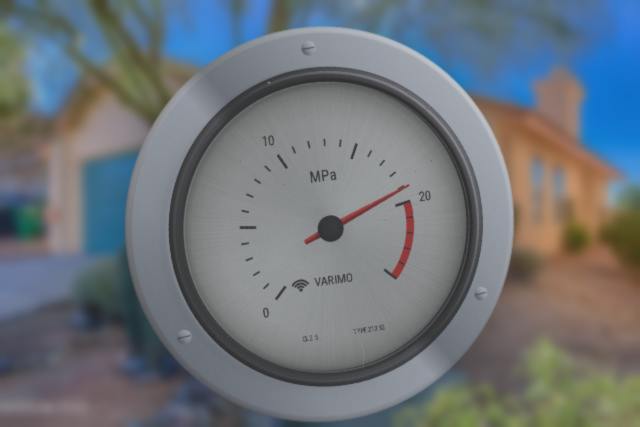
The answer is 19 MPa
